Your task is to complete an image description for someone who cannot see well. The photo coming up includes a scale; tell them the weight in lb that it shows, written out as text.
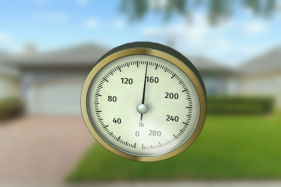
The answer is 150 lb
